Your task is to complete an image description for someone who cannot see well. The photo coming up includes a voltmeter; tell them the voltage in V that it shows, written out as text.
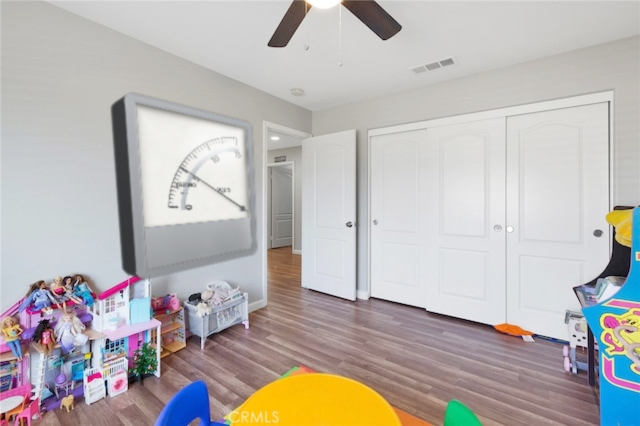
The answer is 5 V
